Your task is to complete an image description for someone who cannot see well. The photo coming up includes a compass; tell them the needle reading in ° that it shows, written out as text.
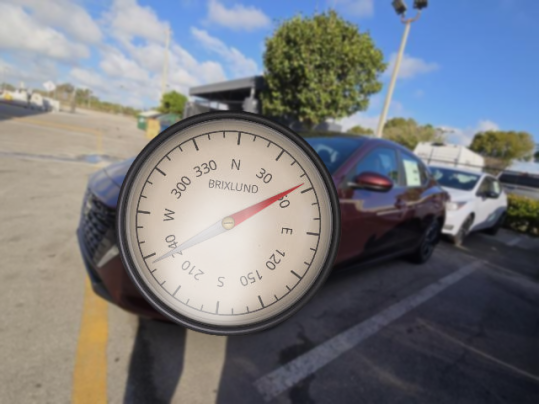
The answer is 55 °
